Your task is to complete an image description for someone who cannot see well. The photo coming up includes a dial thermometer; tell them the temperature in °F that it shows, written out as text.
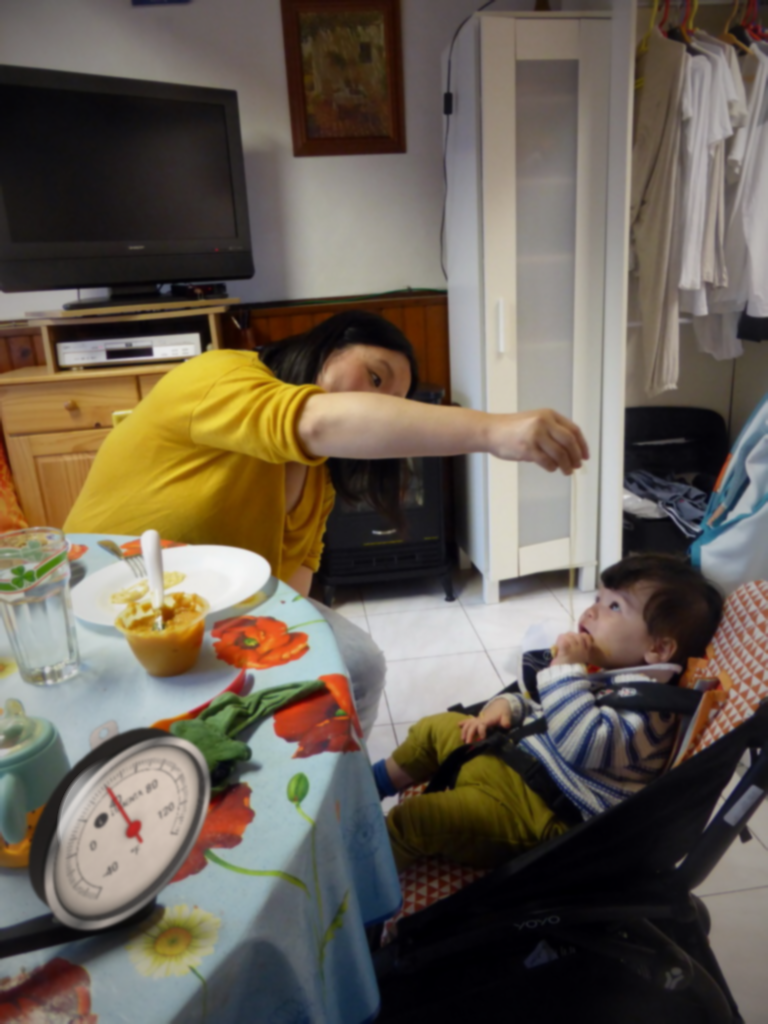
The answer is 40 °F
